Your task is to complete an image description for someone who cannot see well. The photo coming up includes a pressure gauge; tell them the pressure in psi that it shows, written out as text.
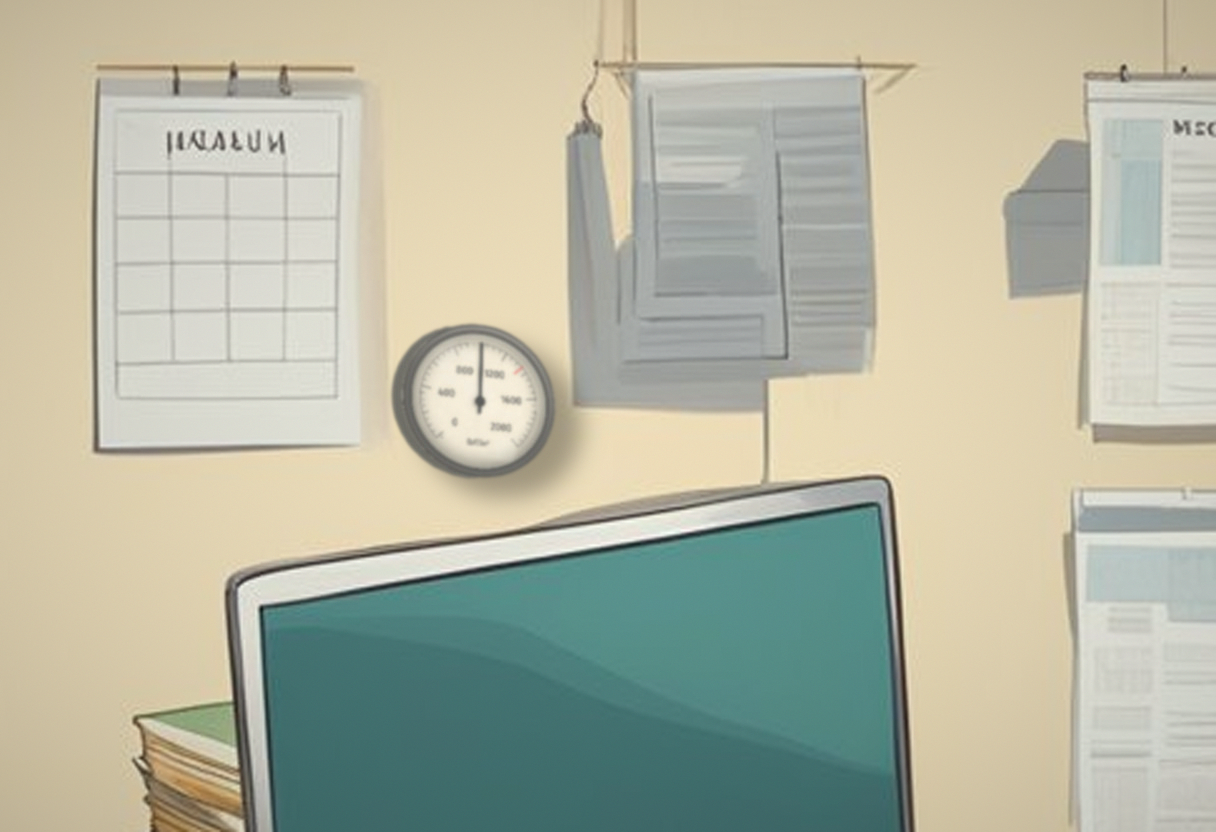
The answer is 1000 psi
